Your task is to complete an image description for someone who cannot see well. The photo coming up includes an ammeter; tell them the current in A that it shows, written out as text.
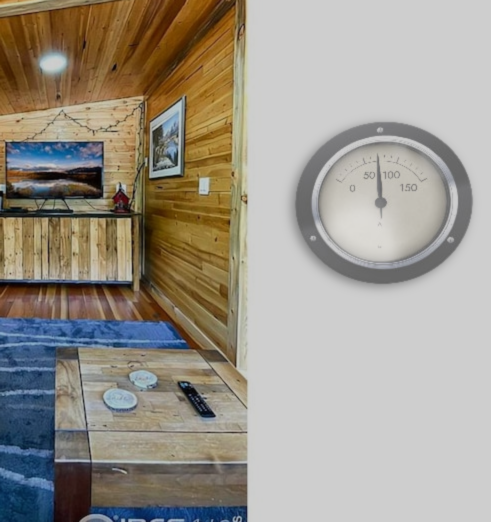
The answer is 70 A
